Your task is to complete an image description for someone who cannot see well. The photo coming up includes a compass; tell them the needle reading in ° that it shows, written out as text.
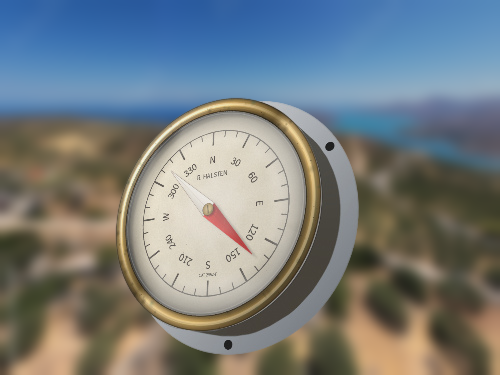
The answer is 135 °
